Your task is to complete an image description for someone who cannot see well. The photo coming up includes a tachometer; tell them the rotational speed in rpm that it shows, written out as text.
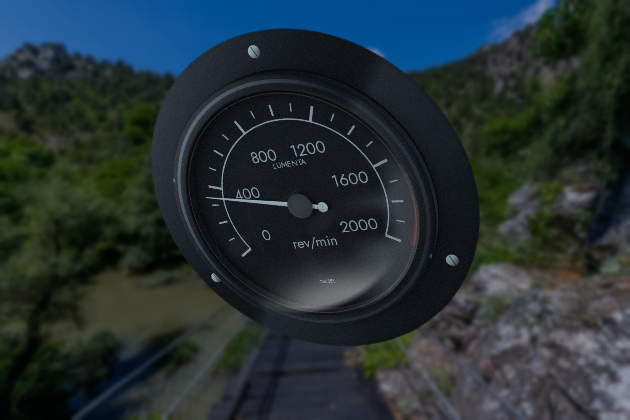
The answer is 350 rpm
